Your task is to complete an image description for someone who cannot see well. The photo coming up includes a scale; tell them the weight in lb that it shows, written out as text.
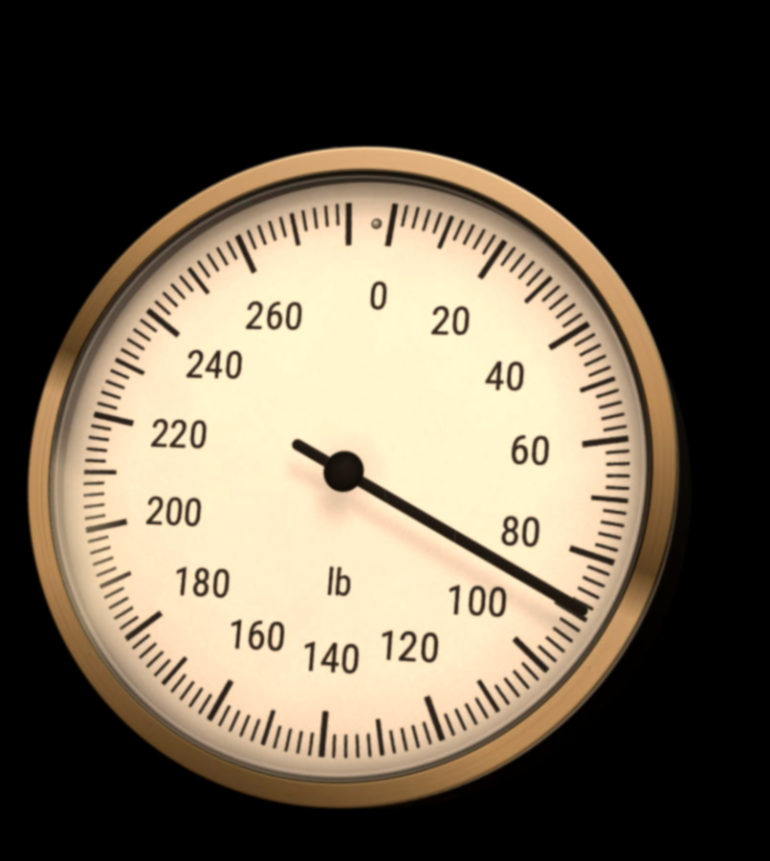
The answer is 89 lb
